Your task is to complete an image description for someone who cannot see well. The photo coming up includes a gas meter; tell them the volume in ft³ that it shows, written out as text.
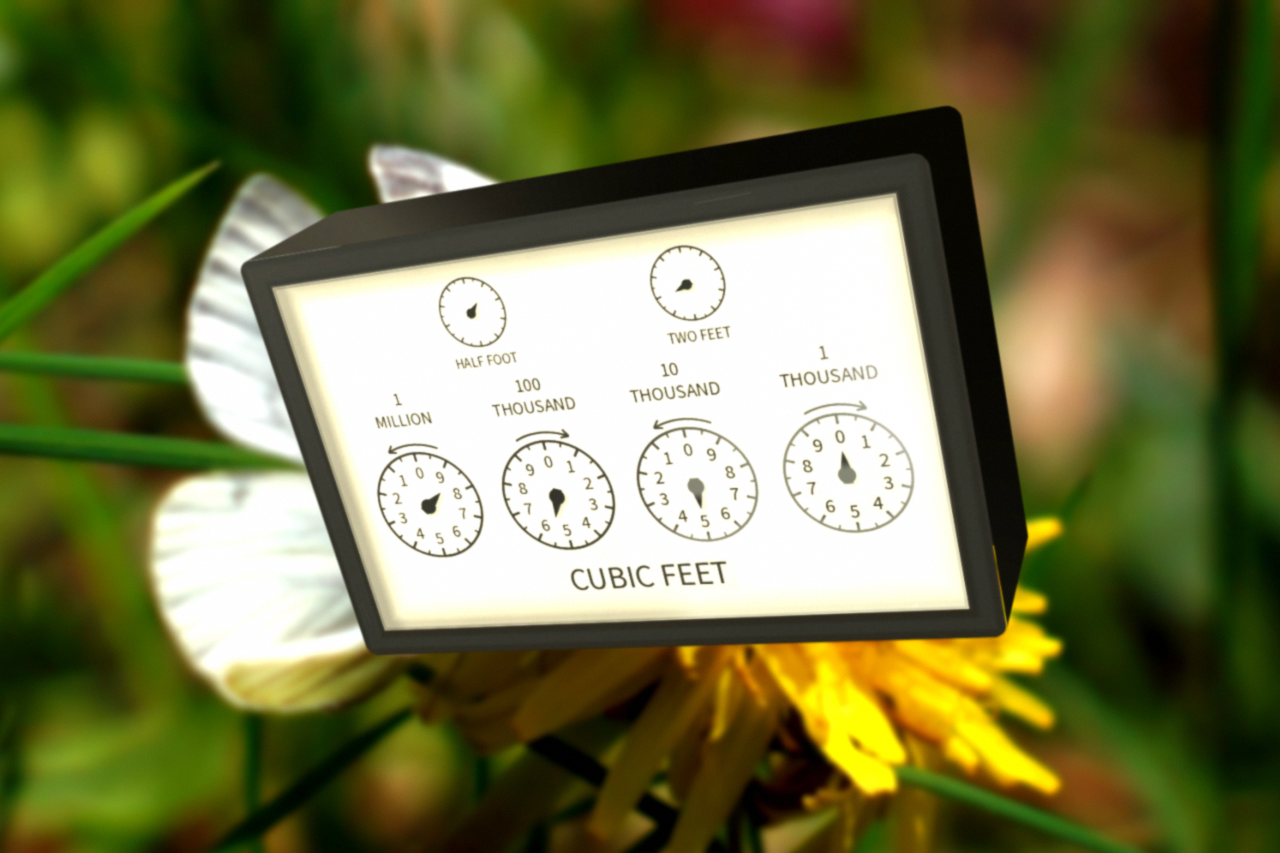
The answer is 855000 ft³
